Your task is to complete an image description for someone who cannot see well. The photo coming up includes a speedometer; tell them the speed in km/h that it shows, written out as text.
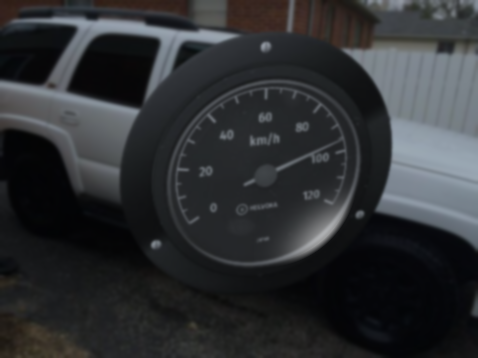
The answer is 95 km/h
